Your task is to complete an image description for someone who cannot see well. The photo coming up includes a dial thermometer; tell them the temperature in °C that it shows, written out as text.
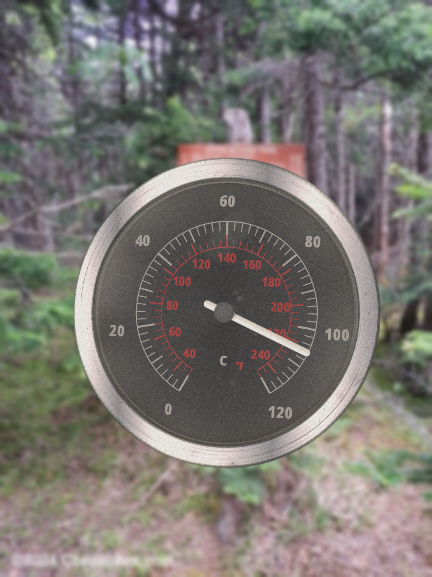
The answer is 106 °C
